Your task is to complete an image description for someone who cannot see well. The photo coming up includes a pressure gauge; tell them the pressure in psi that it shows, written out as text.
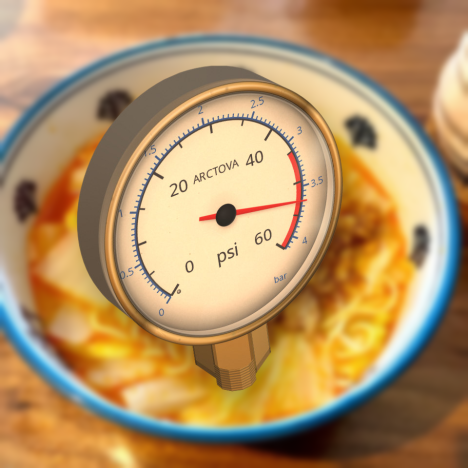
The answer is 52.5 psi
